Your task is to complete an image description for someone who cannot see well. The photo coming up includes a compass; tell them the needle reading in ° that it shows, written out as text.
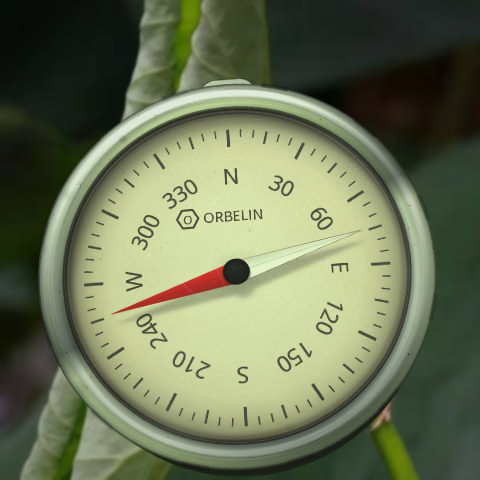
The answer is 255 °
